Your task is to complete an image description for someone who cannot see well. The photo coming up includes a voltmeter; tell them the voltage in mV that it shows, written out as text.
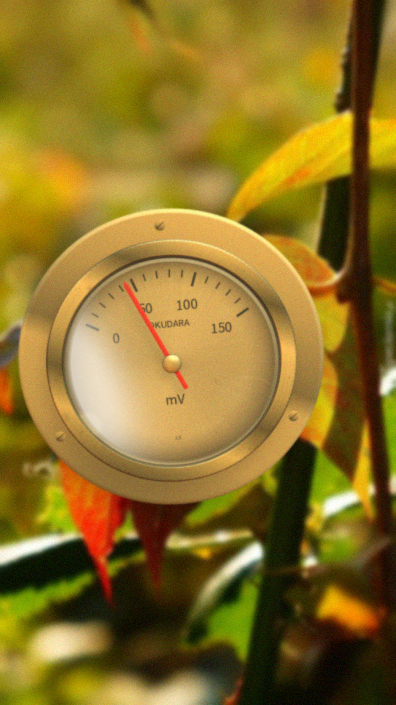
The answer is 45 mV
